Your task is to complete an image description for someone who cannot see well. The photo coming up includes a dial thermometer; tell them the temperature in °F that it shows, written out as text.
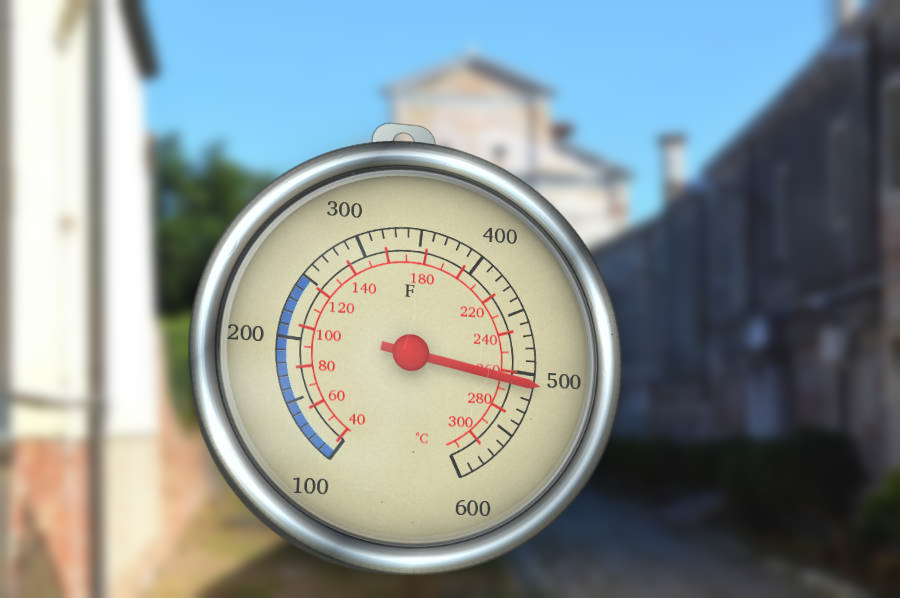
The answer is 510 °F
